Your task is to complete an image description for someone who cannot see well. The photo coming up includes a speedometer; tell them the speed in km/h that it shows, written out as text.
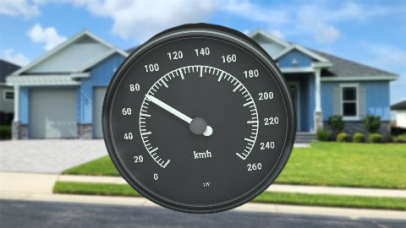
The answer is 80 km/h
